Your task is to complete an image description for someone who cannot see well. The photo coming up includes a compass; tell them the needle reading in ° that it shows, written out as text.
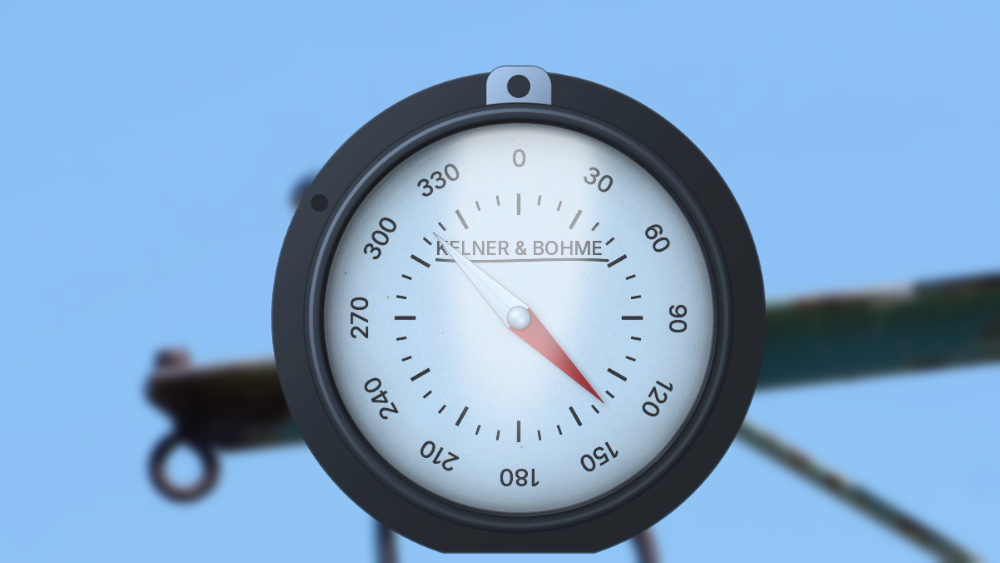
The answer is 135 °
